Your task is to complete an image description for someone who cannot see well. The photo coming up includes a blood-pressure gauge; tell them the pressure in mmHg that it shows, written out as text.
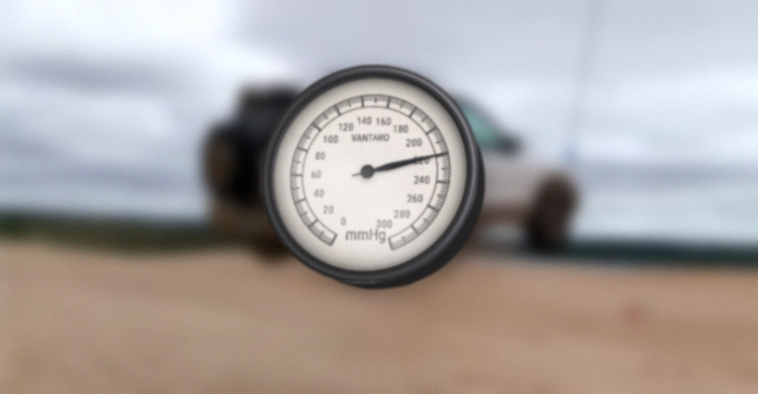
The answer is 220 mmHg
